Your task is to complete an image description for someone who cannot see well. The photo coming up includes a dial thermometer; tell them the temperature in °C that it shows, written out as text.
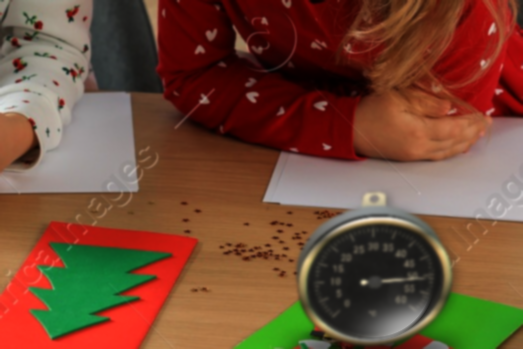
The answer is 50 °C
